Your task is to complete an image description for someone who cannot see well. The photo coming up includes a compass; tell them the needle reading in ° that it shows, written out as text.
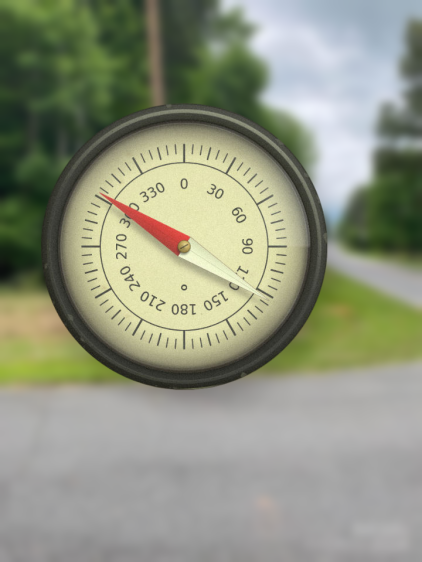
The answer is 302.5 °
